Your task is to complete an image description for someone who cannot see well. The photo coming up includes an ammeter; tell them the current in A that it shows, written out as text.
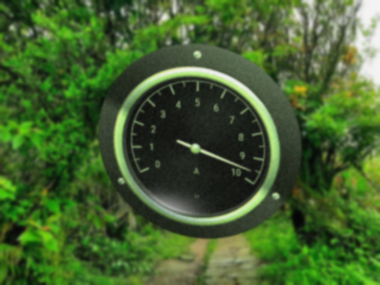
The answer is 9.5 A
